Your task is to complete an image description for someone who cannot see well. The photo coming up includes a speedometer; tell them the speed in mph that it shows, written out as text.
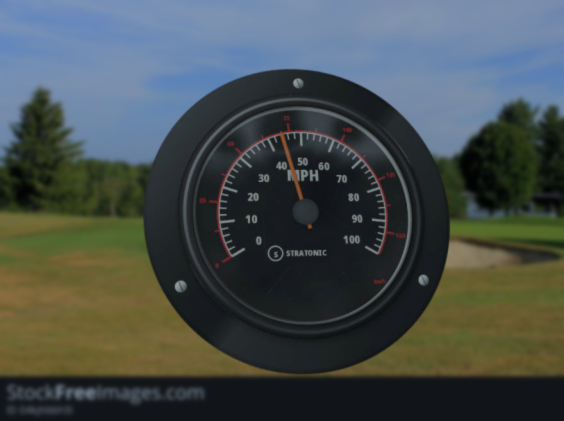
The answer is 44 mph
